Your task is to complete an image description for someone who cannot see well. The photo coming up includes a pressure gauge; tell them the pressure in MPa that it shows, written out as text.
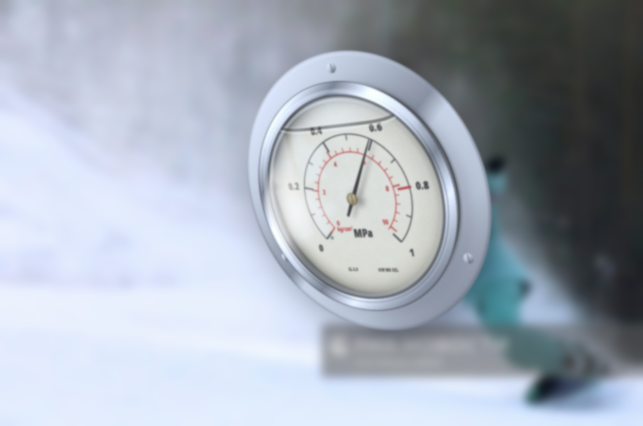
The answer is 0.6 MPa
